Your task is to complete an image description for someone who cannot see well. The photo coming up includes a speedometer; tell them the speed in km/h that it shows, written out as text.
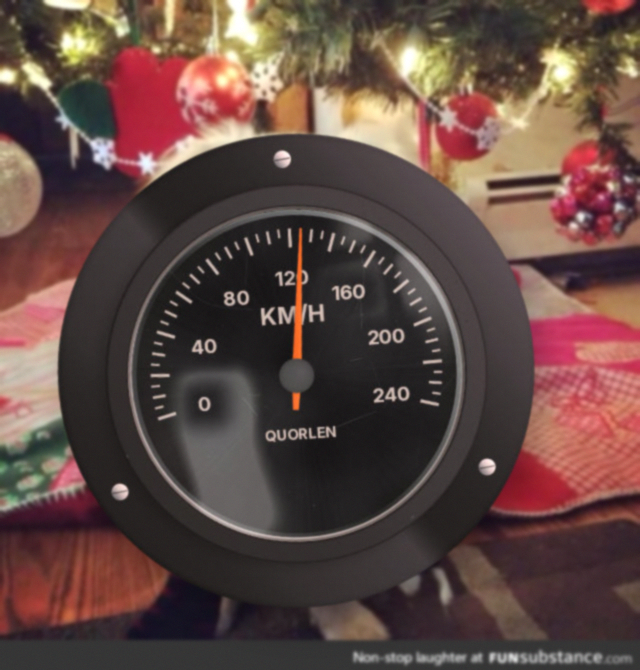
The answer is 125 km/h
